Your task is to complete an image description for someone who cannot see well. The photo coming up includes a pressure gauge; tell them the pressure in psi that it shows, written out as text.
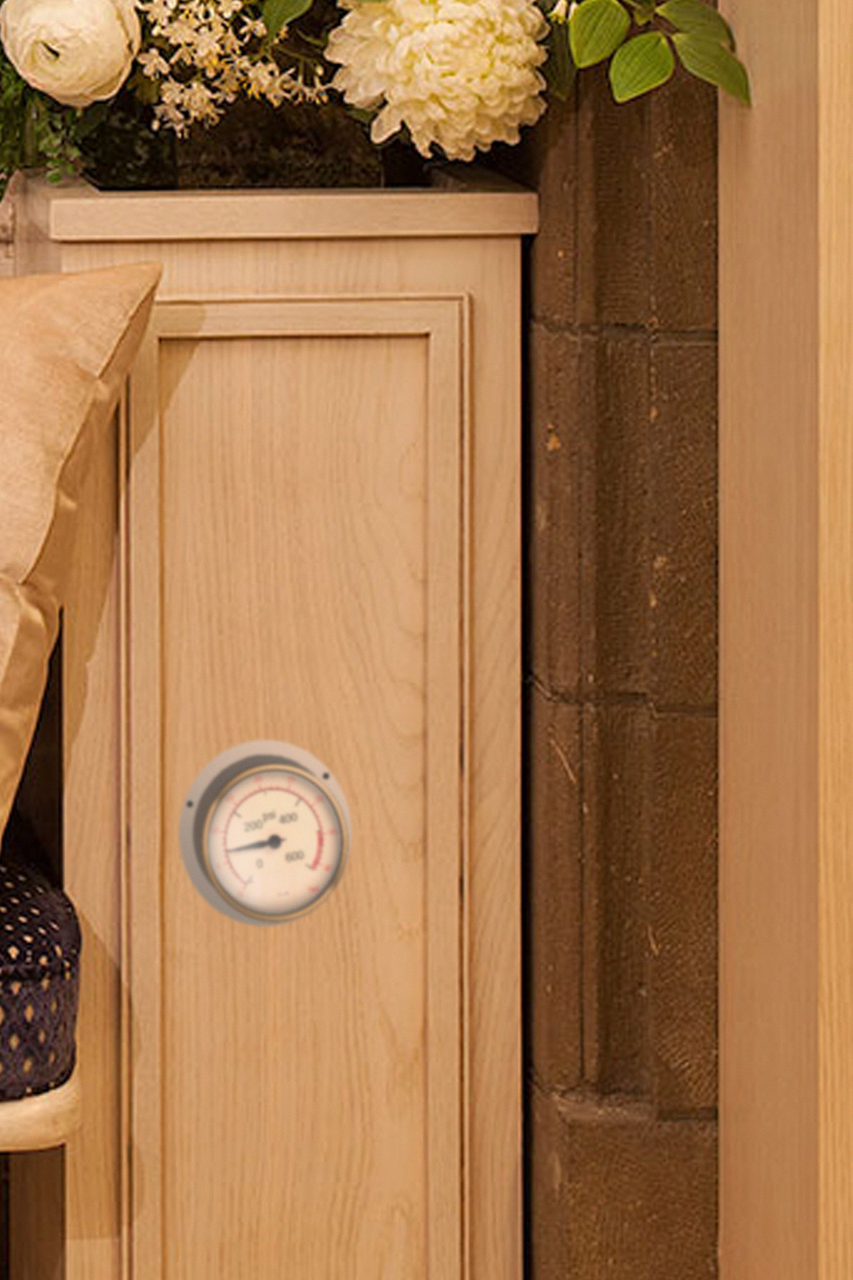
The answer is 100 psi
